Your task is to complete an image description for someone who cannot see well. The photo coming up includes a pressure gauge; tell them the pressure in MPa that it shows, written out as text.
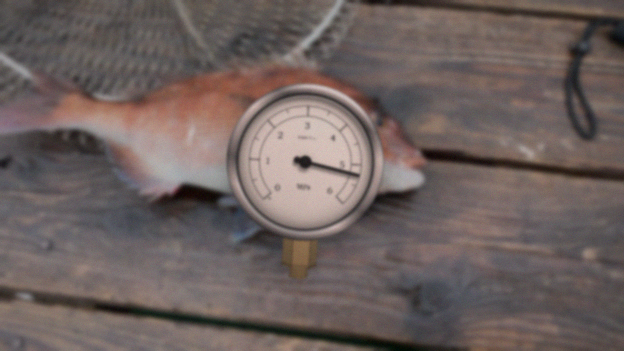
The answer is 5.25 MPa
